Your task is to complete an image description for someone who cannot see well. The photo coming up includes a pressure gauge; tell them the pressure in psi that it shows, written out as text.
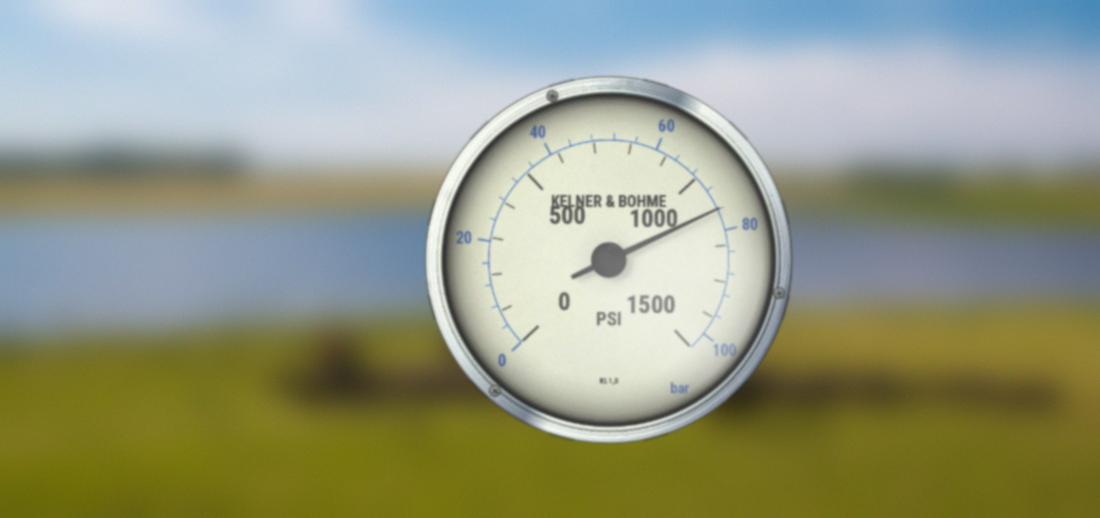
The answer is 1100 psi
